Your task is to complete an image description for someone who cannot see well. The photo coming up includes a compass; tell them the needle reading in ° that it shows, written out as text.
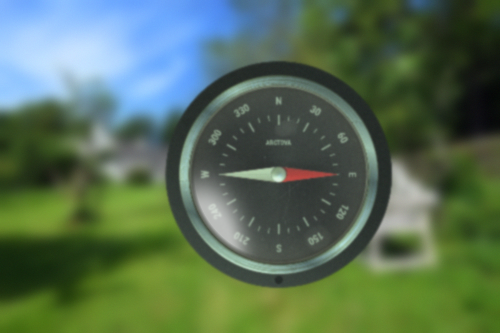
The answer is 90 °
